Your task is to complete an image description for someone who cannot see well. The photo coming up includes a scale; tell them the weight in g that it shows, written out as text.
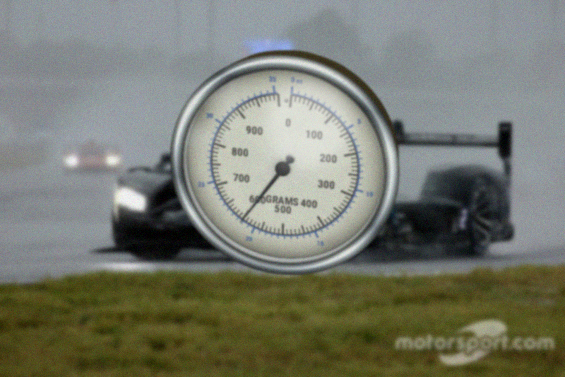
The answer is 600 g
